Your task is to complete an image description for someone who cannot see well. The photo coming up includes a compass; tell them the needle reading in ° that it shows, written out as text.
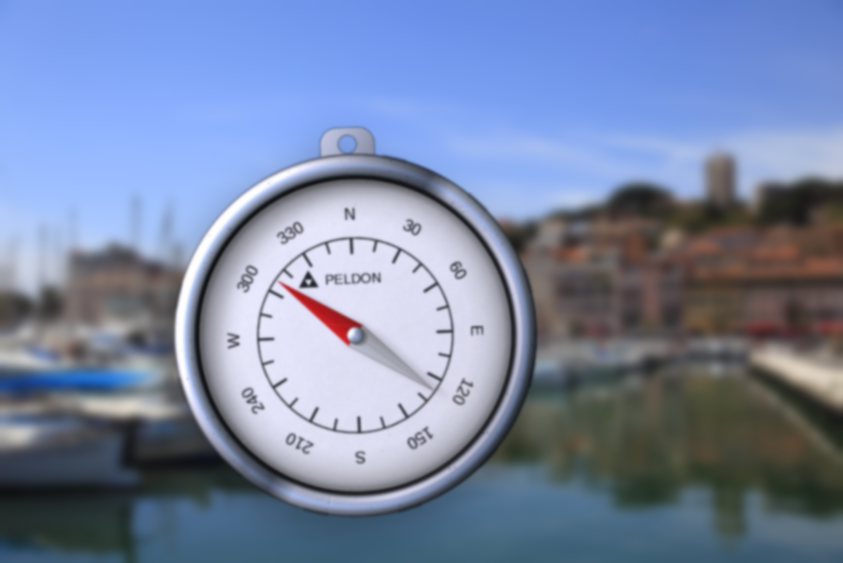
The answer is 307.5 °
